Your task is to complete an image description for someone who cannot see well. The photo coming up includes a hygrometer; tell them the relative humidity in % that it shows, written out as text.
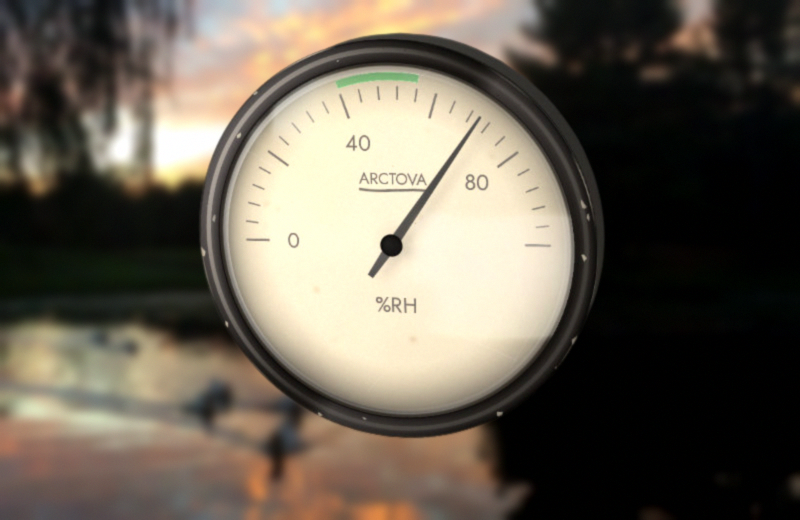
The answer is 70 %
